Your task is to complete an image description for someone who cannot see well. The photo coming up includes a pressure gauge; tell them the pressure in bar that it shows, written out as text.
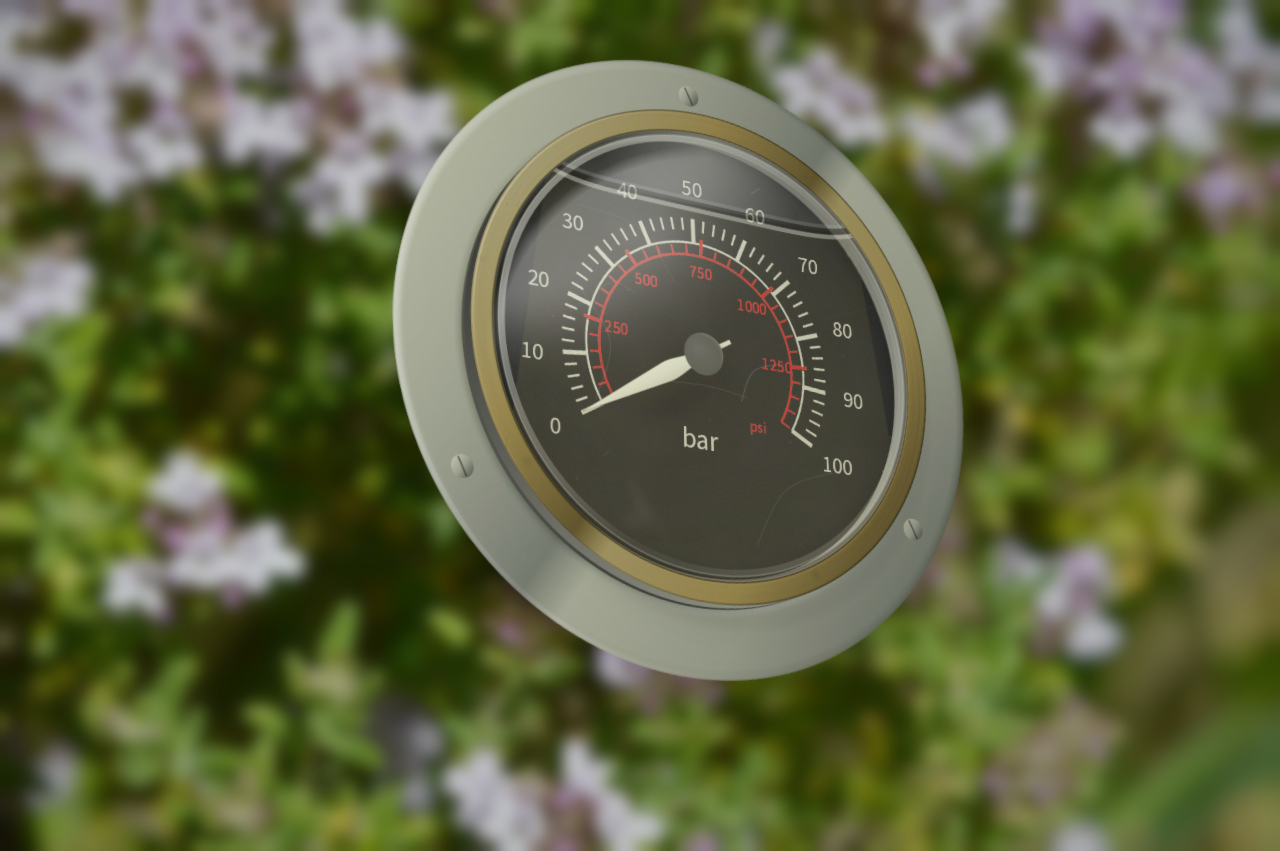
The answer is 0 bar
